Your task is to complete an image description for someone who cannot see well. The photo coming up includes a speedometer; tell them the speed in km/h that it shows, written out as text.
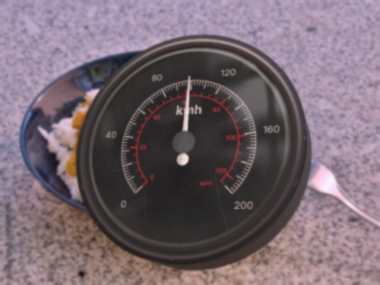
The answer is 100 km/h
